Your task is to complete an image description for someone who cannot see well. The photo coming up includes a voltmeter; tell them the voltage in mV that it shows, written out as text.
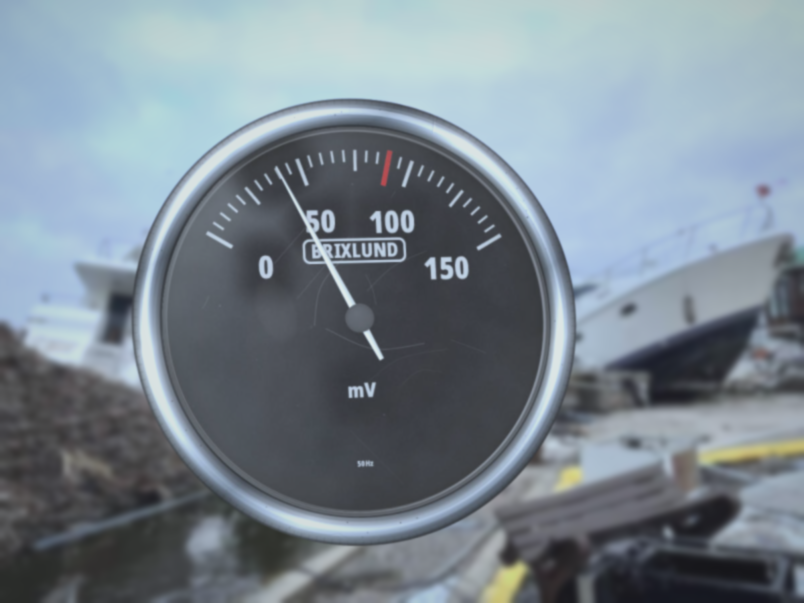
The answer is 40 mV
